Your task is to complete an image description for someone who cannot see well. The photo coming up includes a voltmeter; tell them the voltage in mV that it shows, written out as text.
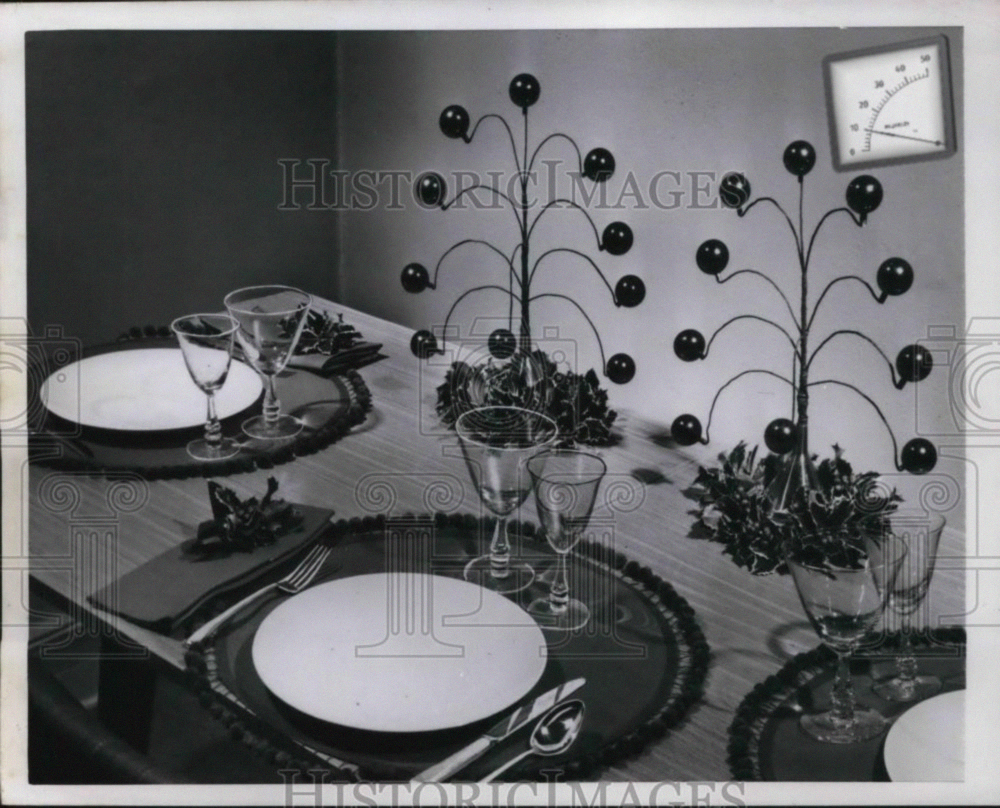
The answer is 10 mV
